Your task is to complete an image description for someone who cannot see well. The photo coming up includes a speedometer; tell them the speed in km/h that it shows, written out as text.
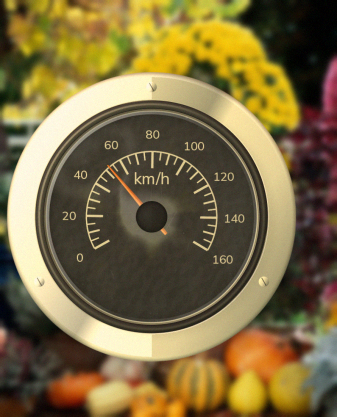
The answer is 52.5 km/h
